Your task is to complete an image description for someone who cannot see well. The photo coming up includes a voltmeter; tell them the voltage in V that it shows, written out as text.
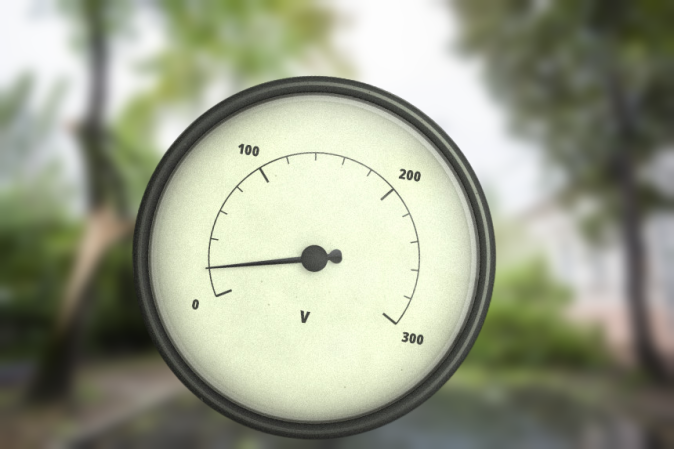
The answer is 20 V
